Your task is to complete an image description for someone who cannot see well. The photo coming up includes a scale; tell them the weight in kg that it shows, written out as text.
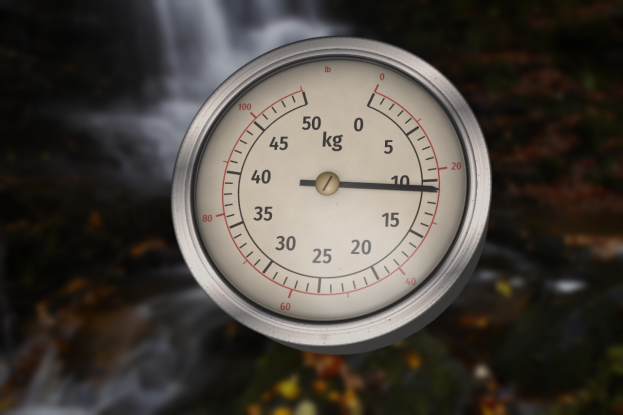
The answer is 11 kg
